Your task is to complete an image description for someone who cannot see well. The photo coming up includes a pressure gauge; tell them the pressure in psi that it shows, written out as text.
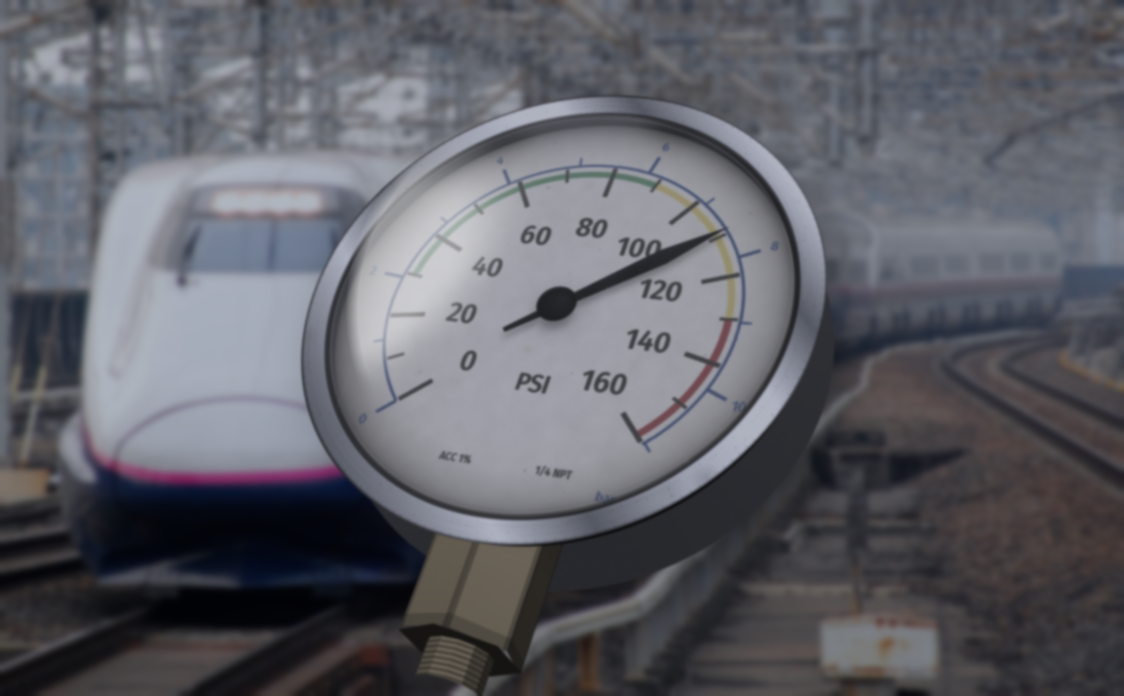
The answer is 110 psi
